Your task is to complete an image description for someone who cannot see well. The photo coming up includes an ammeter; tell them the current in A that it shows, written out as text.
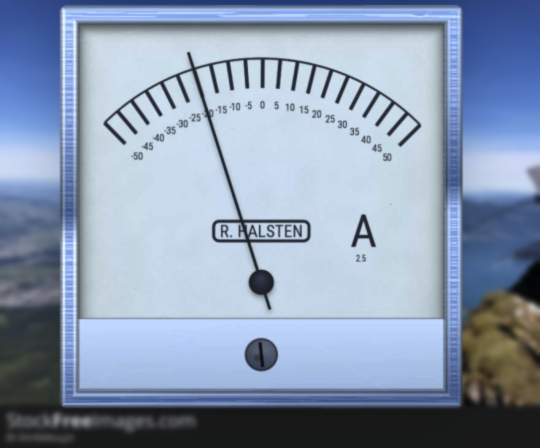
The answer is -20 A
